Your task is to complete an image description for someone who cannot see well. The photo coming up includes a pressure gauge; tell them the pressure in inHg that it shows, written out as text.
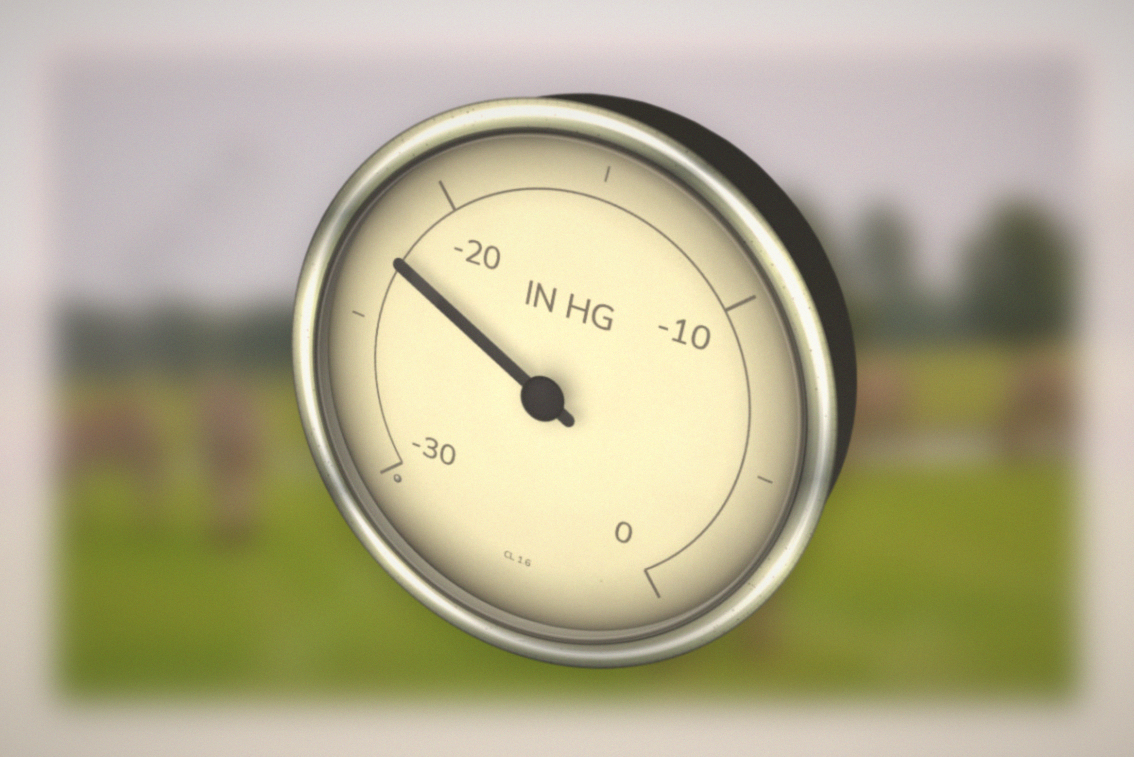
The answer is -22.5 inHg
